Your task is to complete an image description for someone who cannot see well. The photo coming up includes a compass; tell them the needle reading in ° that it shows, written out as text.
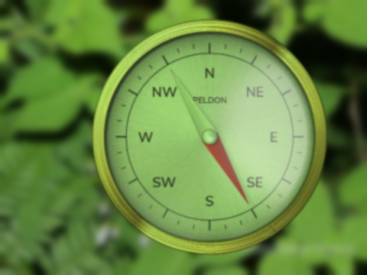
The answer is 150 °
